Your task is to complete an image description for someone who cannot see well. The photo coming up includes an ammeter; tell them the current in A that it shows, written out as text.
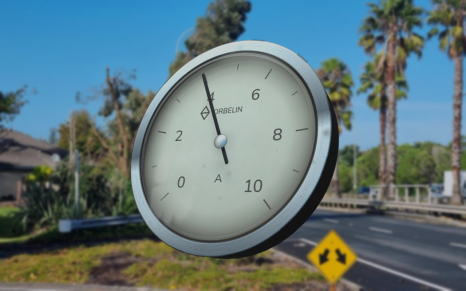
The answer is 4 A
